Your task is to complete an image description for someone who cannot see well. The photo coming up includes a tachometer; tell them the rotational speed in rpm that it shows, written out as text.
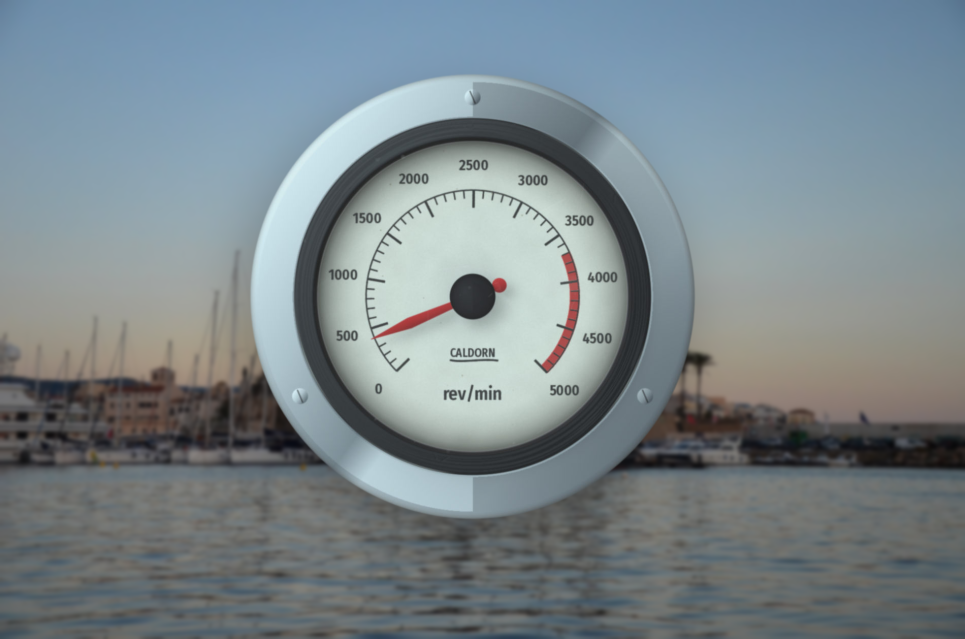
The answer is 400 rpm
